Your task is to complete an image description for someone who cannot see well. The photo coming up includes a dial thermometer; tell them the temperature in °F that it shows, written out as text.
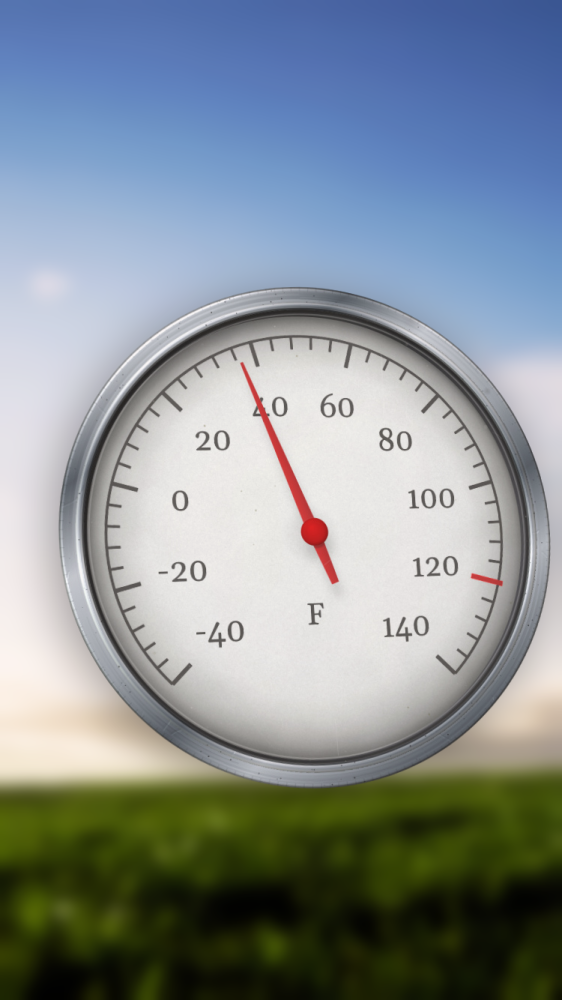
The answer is 36 °F
